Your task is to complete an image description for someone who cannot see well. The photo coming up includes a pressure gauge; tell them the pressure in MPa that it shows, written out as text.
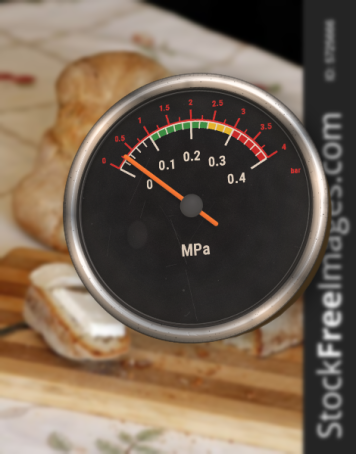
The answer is 0.03 MPa
